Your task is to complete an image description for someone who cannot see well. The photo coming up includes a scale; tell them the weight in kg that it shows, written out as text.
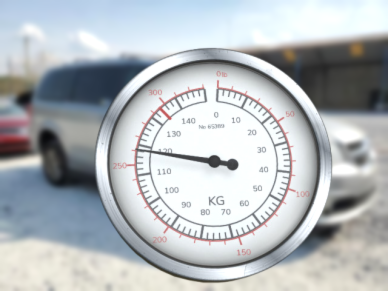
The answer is 118 kg
